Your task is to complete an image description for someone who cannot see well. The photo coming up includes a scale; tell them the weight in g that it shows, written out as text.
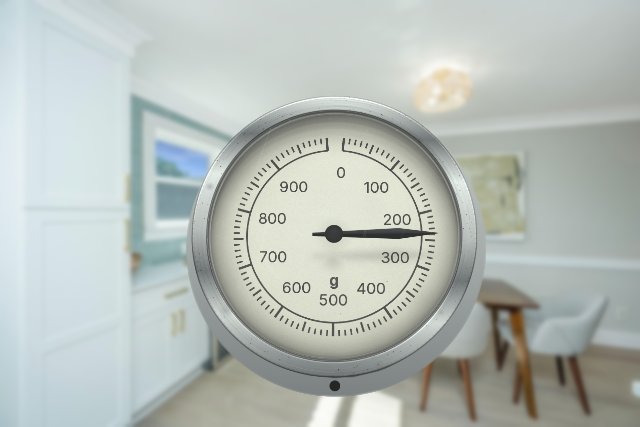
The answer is 240 g
